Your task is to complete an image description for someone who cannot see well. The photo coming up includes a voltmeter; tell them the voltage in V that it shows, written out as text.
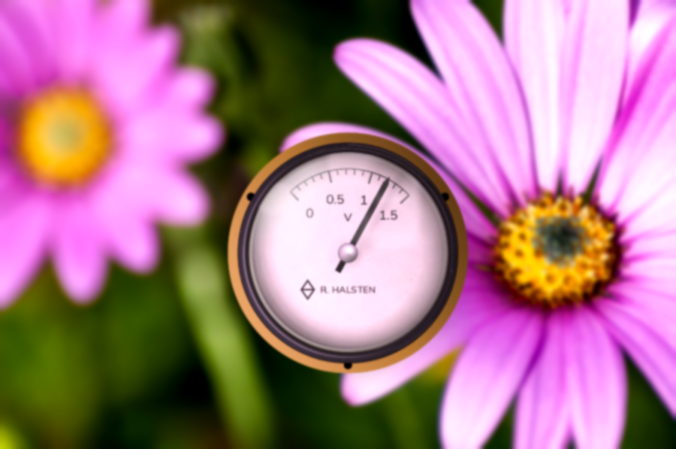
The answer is 1.2 V
